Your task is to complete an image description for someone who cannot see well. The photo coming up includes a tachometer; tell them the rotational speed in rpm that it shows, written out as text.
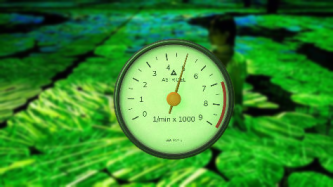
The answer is 5000 rpm
